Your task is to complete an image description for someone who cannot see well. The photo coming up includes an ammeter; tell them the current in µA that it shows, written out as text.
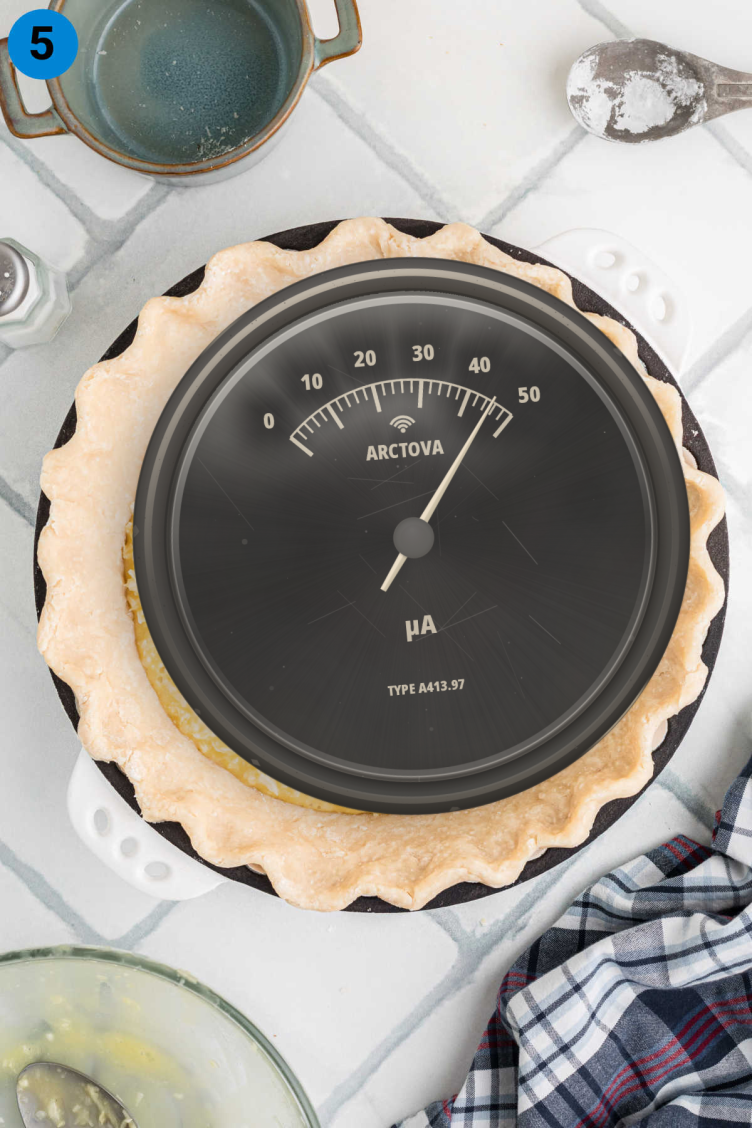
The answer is 45 µA
